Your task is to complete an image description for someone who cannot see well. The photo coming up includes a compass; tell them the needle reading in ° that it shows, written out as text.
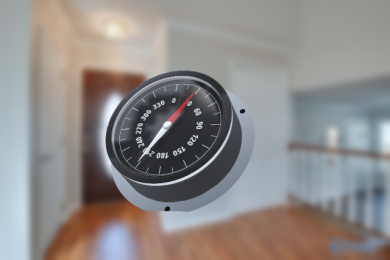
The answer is 30 °
